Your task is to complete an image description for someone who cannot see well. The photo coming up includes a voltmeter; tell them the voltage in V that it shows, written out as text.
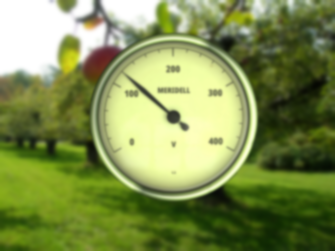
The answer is 120 V
